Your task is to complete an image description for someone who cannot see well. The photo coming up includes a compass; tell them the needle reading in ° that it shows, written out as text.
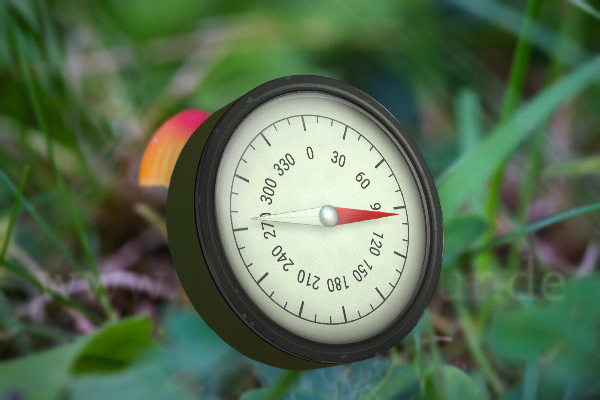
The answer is 95 °
